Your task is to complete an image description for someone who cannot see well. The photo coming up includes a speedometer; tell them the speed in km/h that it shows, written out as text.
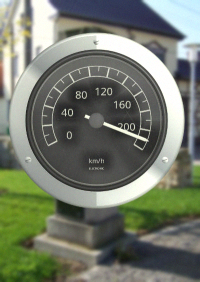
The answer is 210 km/h
